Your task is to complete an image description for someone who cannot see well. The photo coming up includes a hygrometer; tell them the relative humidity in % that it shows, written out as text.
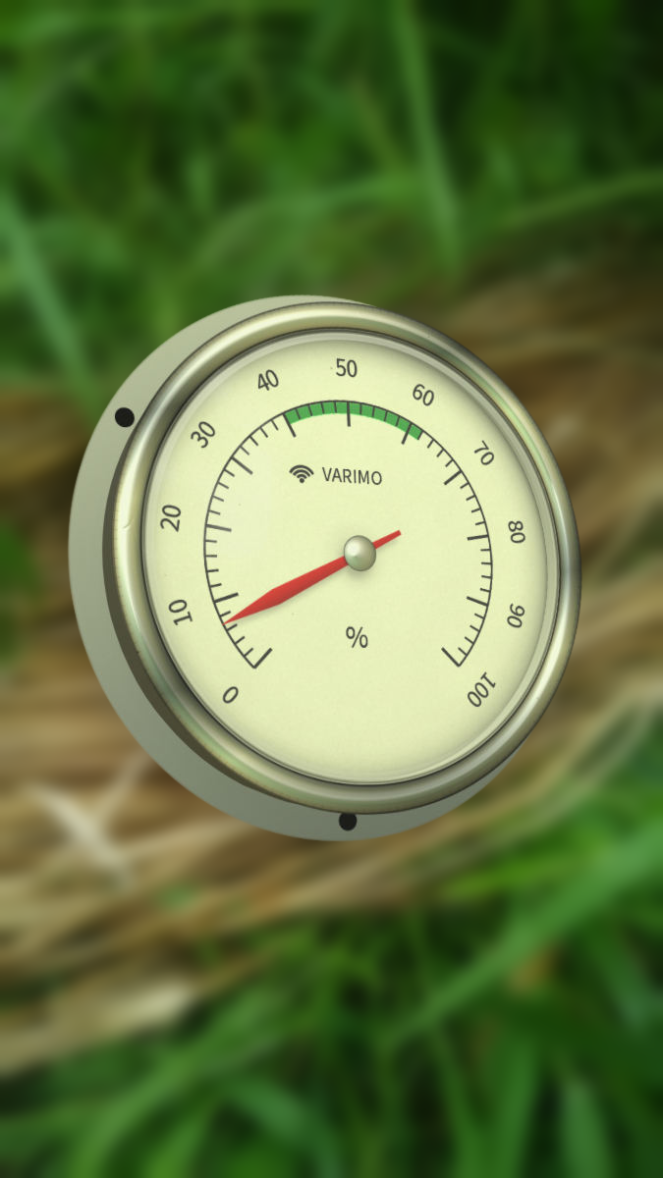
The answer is 7 %
